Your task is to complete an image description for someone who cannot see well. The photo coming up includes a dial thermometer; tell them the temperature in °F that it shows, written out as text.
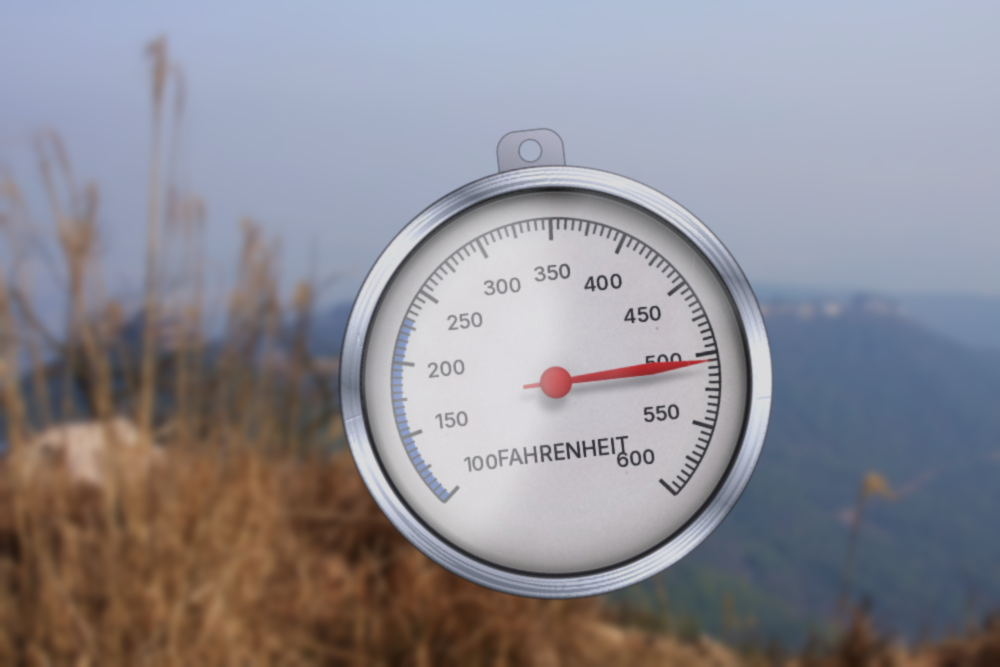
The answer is 505 °F
